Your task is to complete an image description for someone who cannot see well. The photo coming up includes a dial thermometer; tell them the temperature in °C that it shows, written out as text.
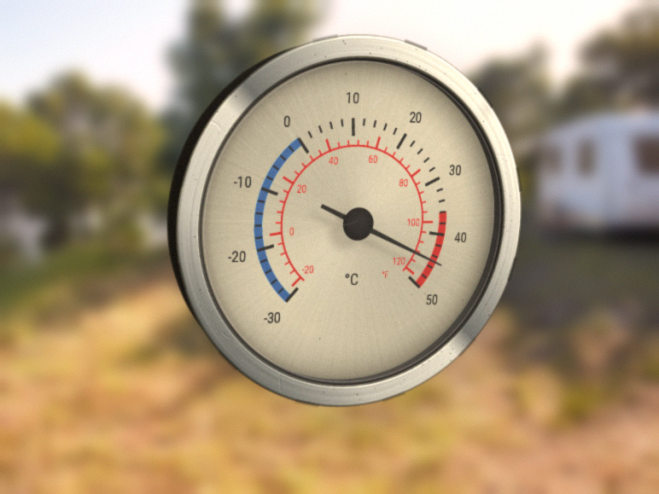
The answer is 45 °C
